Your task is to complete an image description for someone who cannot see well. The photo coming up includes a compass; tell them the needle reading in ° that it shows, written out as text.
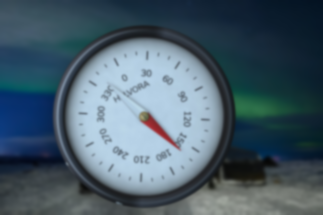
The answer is 160 °
